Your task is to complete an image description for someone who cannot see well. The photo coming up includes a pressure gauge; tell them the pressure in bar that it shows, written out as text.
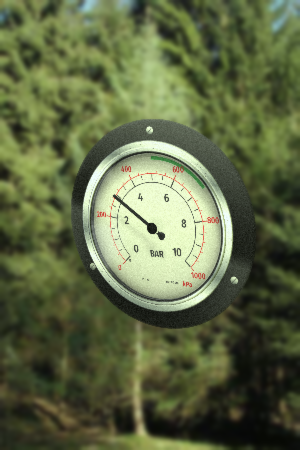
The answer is 3 bar
